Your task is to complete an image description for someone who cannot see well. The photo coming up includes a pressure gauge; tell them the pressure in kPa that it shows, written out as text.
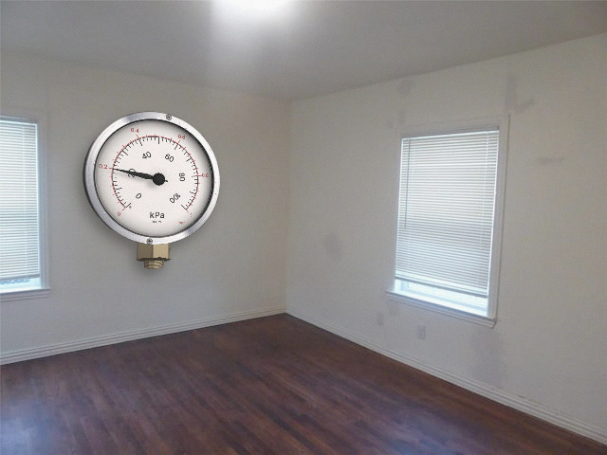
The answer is 20 kPa
